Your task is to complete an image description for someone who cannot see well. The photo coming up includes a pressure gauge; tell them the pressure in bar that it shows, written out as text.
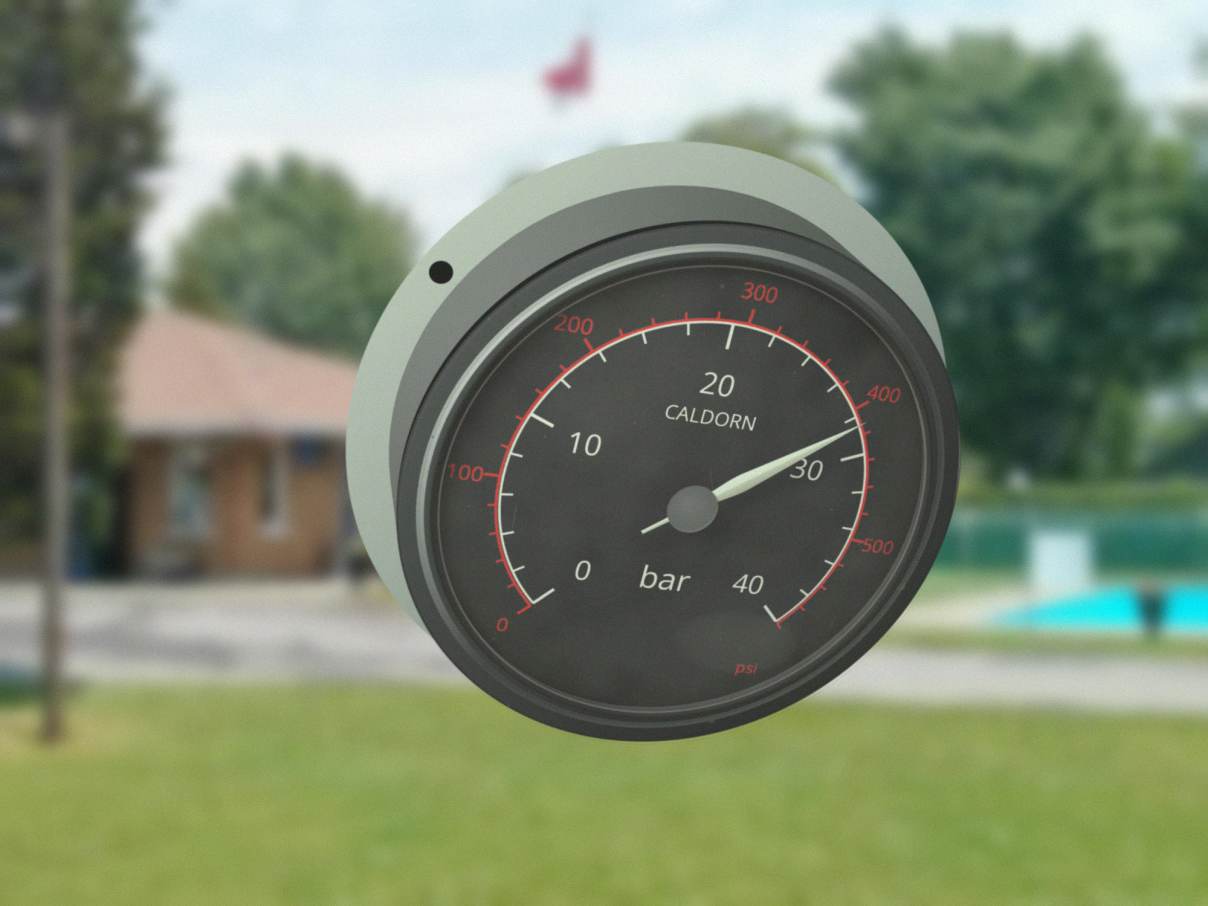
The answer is 28 bar
